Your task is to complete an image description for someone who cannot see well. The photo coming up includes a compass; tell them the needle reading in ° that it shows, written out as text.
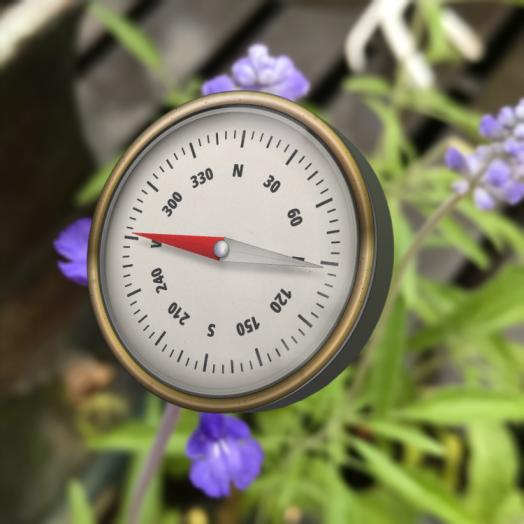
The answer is 272.5 °
